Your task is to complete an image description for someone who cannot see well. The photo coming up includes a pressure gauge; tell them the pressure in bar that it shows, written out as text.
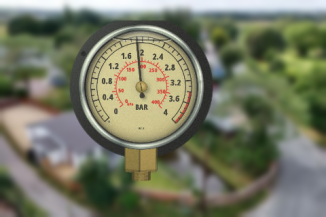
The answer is 1.9 bar
